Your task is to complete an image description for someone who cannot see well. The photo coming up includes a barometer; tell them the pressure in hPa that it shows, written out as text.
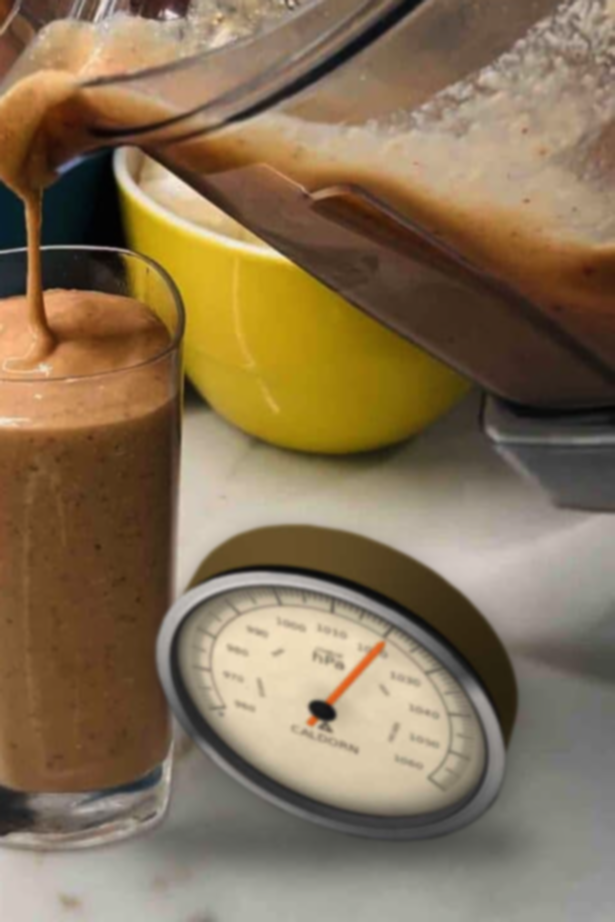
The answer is 1020 hPa
